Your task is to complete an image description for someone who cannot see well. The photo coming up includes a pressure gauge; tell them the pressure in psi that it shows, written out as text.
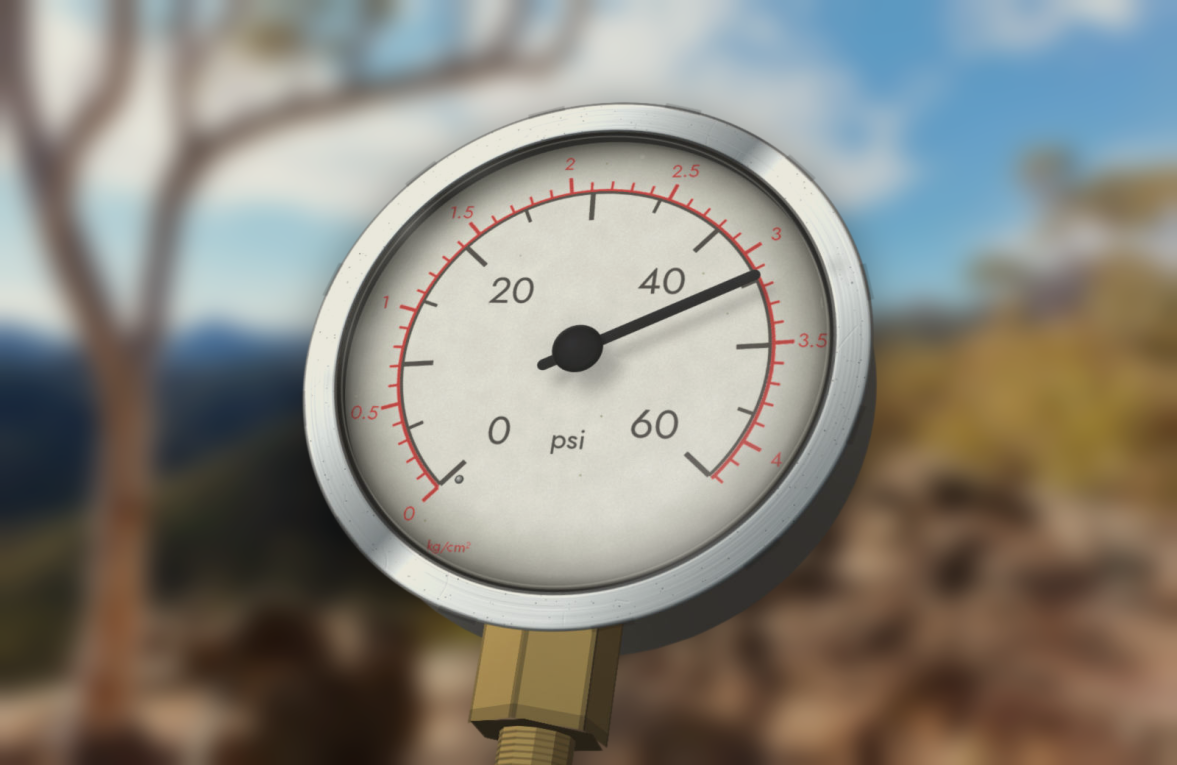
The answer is 45 psi
